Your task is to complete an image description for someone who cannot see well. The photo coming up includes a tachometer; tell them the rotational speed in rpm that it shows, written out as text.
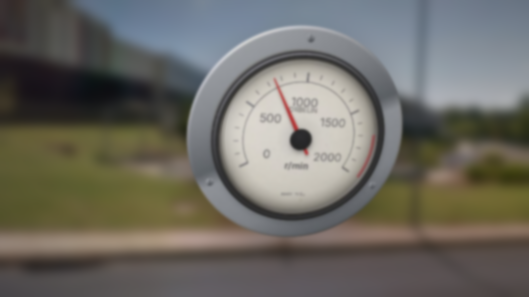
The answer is 750 rpm
